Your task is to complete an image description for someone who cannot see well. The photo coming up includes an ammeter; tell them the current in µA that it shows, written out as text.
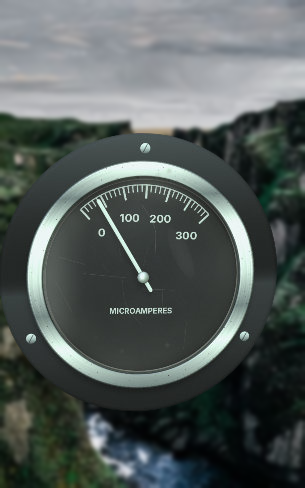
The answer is 40 µA
